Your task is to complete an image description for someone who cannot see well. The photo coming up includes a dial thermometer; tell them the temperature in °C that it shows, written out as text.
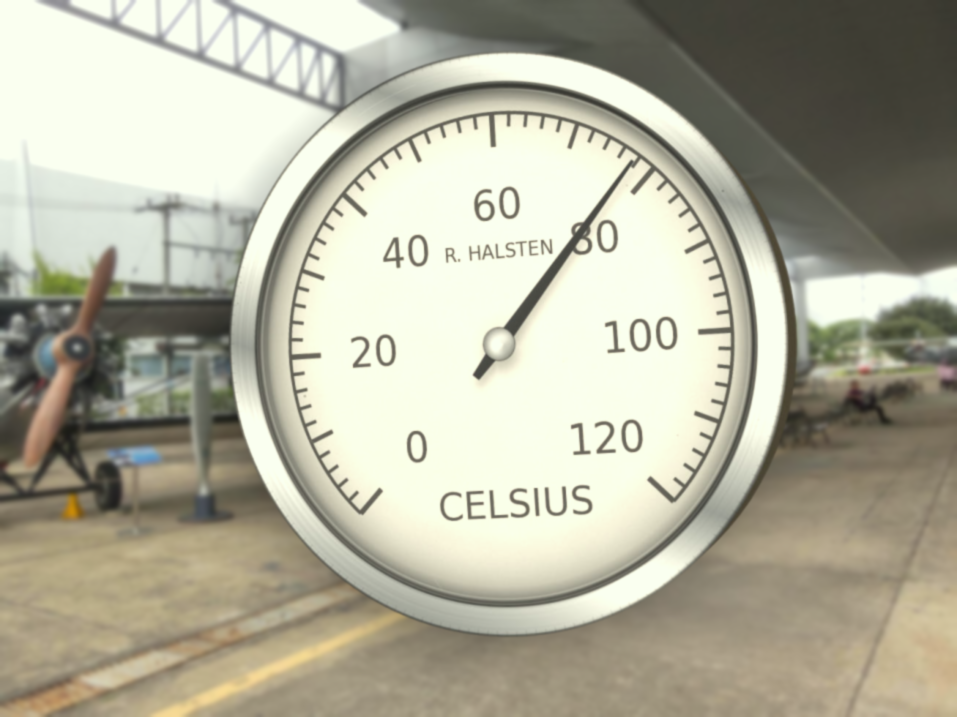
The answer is 78 °C
